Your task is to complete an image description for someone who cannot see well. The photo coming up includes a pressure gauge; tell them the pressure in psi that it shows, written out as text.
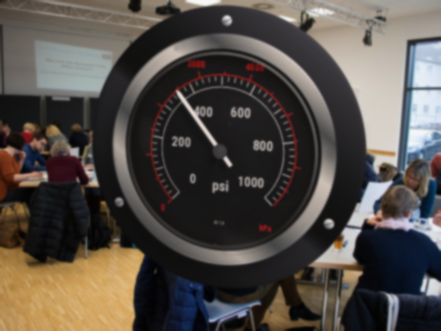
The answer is 360 psi
